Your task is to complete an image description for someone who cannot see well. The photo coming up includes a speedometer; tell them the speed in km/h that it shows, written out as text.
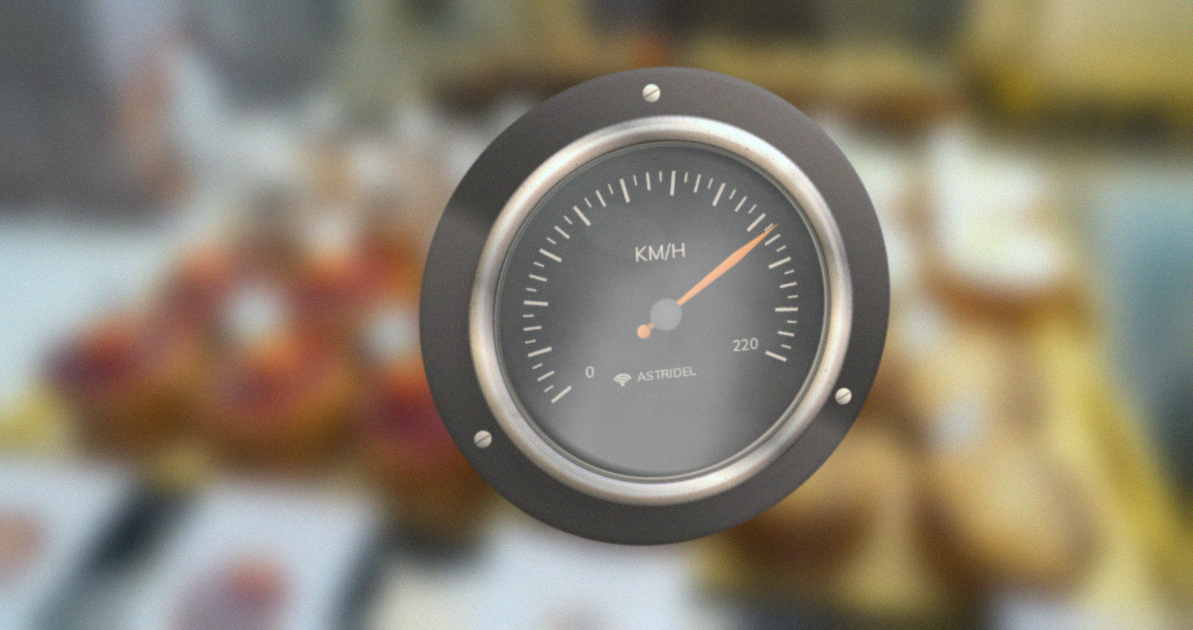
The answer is 165 km/h
